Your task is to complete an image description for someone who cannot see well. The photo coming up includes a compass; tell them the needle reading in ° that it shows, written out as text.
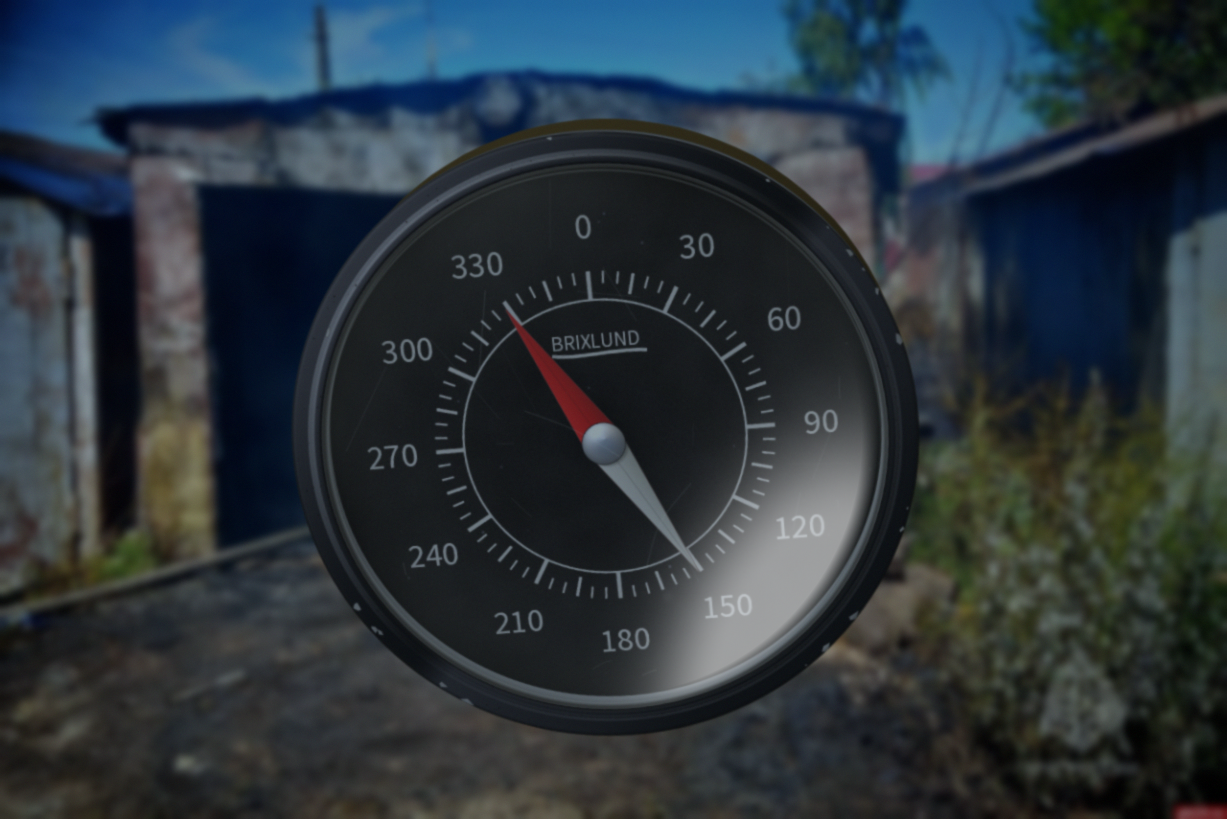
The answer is 330 °
